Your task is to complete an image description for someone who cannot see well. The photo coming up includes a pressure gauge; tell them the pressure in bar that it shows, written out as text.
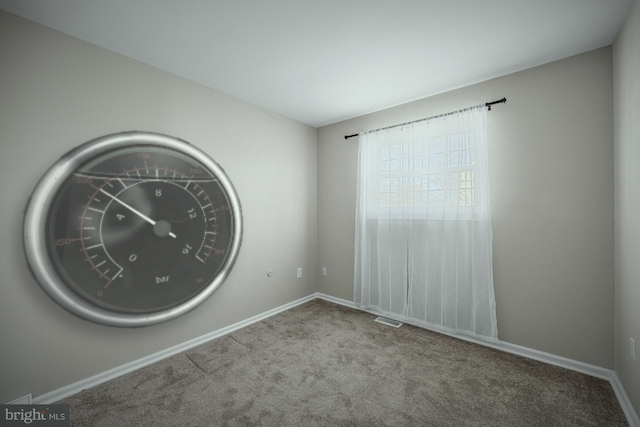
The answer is 5 bar
